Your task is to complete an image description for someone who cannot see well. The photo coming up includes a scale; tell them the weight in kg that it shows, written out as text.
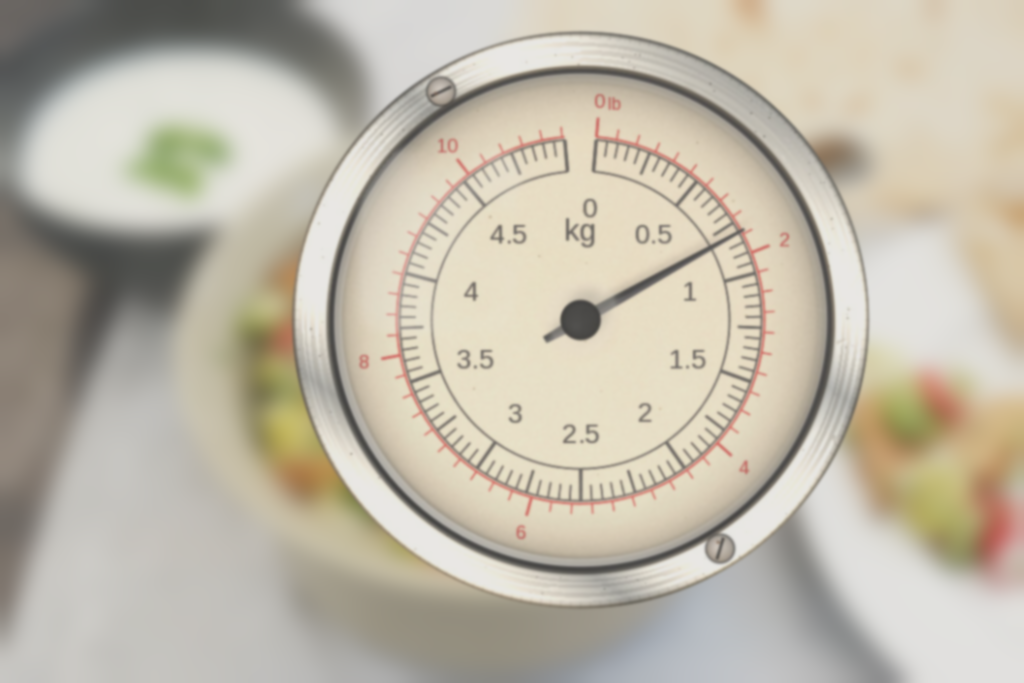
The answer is 0.8 kg
